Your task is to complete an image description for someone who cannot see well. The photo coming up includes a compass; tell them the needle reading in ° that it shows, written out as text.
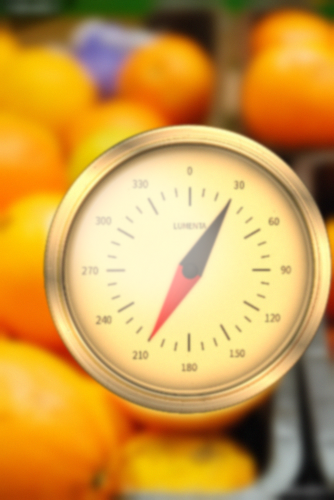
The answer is 210 °
